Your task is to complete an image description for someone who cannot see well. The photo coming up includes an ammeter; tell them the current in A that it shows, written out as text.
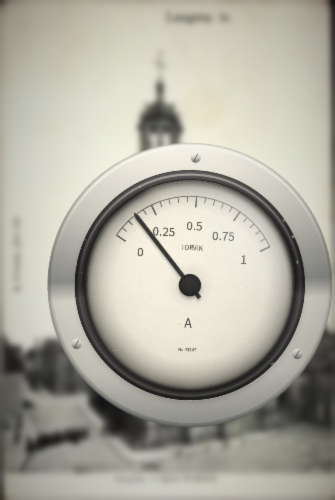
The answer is 0.15 A
